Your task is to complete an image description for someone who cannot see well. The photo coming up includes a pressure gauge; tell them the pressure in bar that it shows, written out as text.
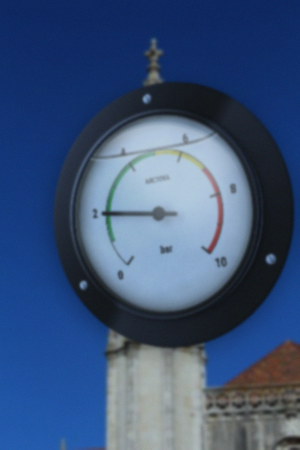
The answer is 2 bar
